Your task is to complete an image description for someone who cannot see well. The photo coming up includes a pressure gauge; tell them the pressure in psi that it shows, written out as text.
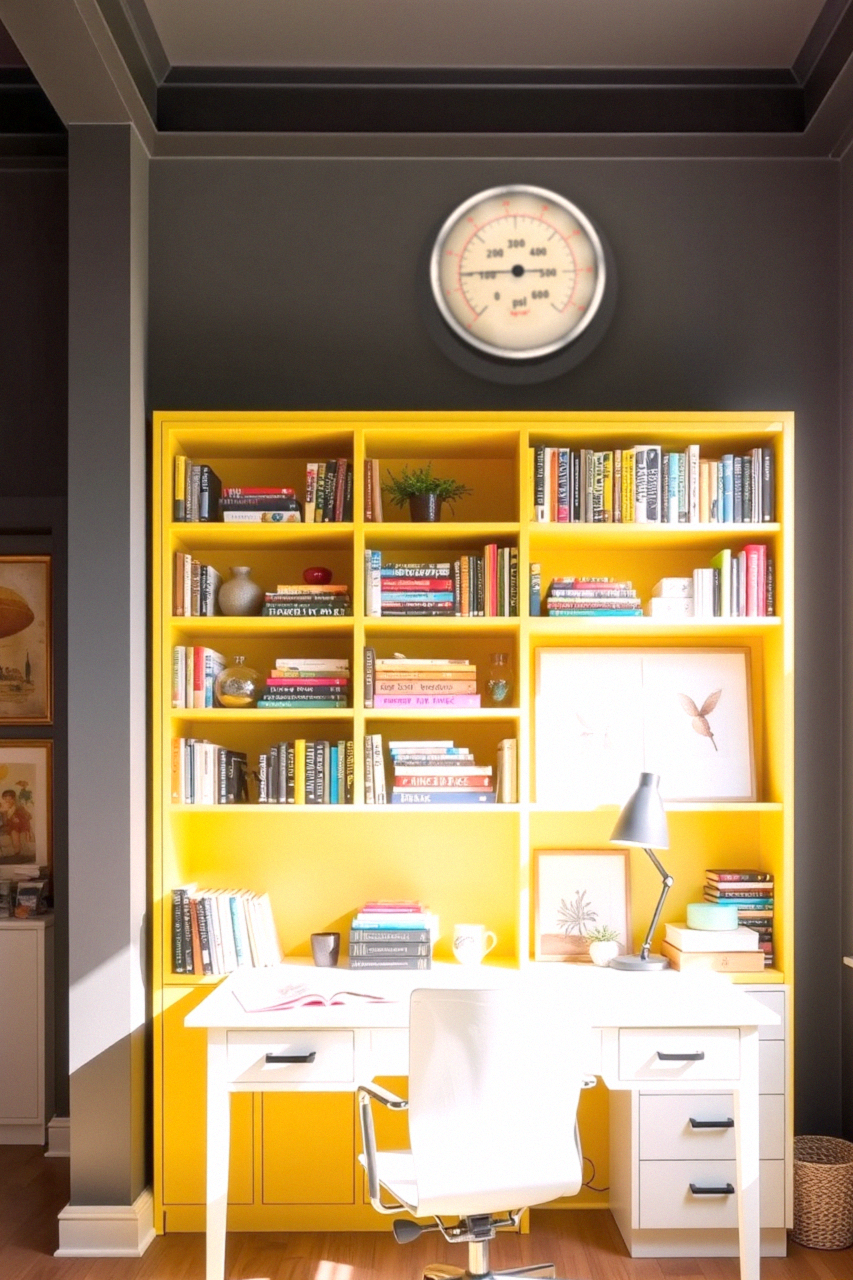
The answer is 100 psi
